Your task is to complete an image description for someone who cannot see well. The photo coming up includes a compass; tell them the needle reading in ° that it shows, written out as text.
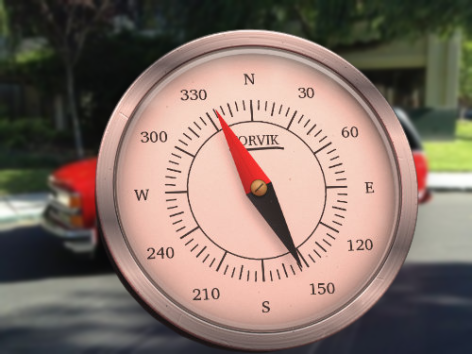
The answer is 335 °
